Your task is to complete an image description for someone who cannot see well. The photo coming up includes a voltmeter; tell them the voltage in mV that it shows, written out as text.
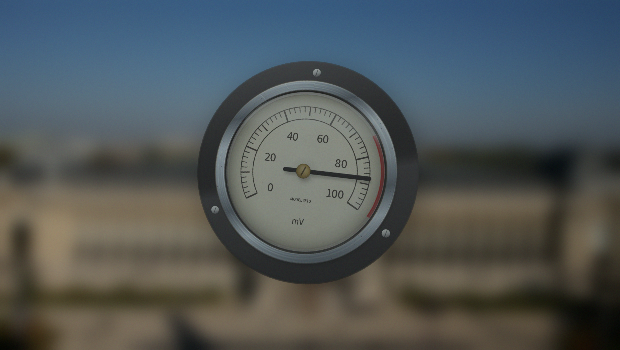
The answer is 88 mV
